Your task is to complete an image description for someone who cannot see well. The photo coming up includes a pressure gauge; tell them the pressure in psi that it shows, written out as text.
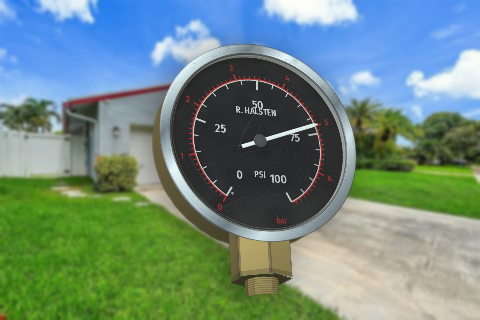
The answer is 72.5 psi
